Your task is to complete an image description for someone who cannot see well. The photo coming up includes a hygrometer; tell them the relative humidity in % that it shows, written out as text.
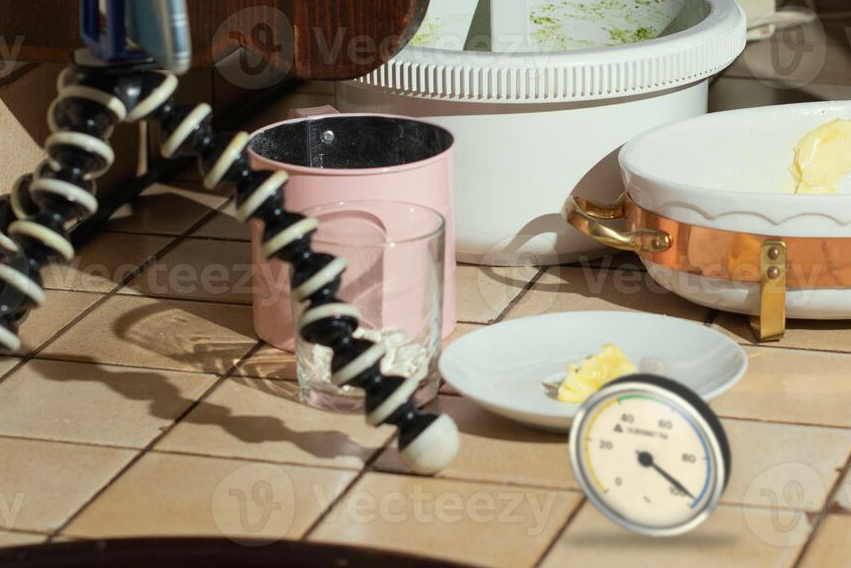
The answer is 96 %
